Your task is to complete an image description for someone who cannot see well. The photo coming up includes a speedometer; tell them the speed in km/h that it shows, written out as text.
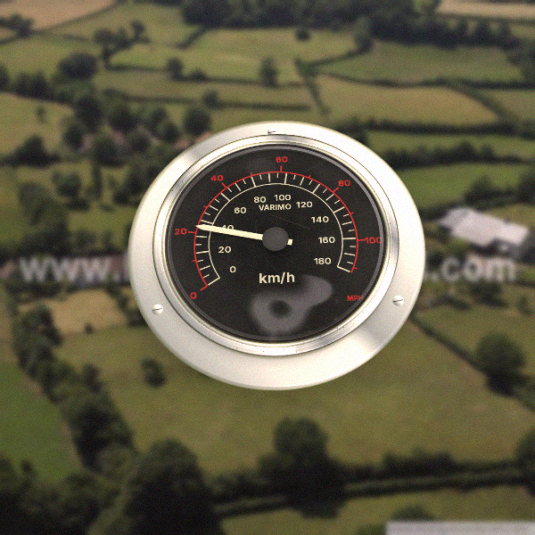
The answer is 35 km/h
